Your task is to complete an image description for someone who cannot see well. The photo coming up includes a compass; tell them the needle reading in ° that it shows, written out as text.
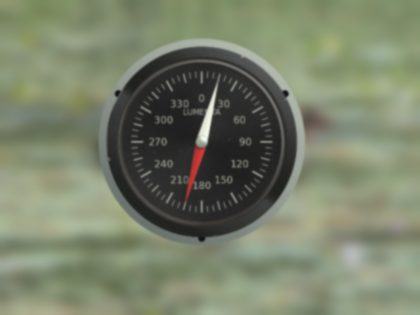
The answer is 195 °
